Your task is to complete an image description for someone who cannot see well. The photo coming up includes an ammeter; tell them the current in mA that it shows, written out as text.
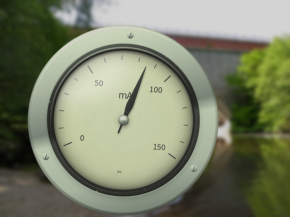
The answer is 85 mA
